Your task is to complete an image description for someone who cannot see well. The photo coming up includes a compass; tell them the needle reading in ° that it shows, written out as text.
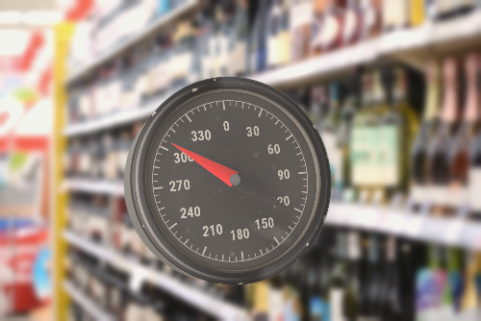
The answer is 305 °
